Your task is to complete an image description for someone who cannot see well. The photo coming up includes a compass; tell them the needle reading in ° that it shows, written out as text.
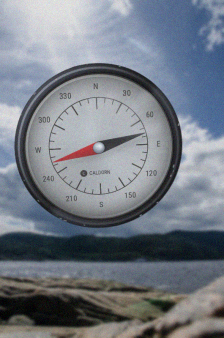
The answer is 255 °
